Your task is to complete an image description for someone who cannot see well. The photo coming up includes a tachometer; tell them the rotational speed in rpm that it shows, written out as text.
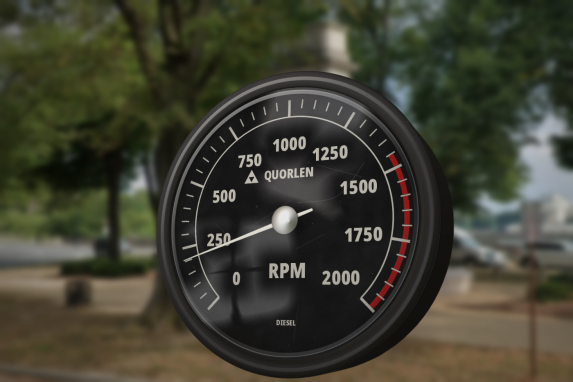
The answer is 200 rpm
